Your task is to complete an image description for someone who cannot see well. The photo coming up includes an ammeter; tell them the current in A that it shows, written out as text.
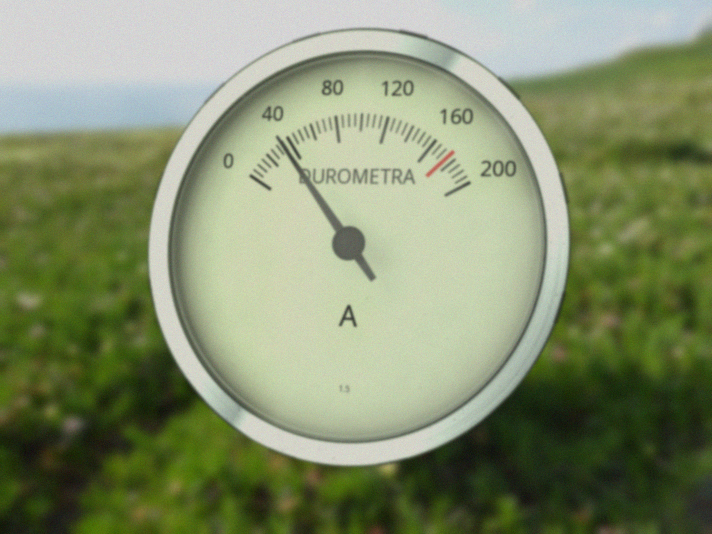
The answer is 35 A
